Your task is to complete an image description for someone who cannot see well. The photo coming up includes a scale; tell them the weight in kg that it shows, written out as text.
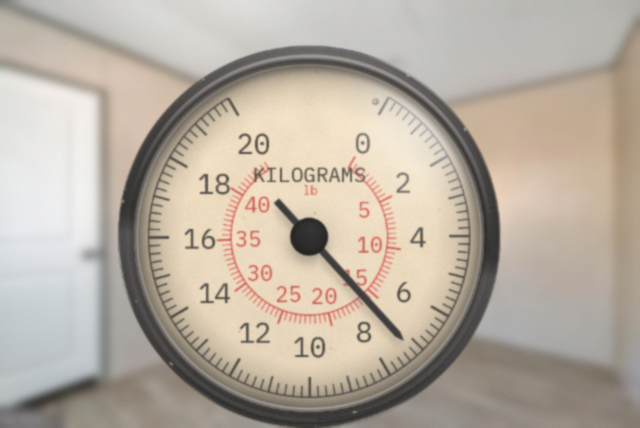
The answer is 7.2 kg
